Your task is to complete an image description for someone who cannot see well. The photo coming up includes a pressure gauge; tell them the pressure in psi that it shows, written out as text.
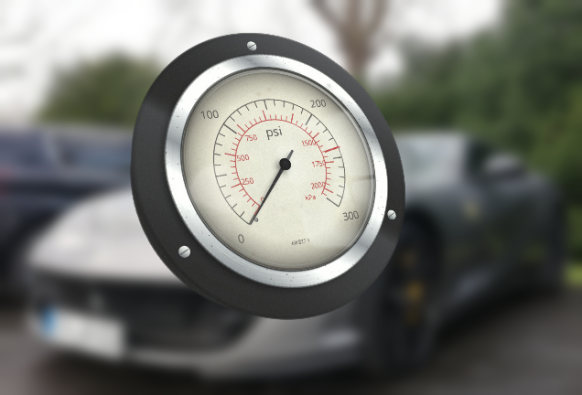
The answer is 0 psi
